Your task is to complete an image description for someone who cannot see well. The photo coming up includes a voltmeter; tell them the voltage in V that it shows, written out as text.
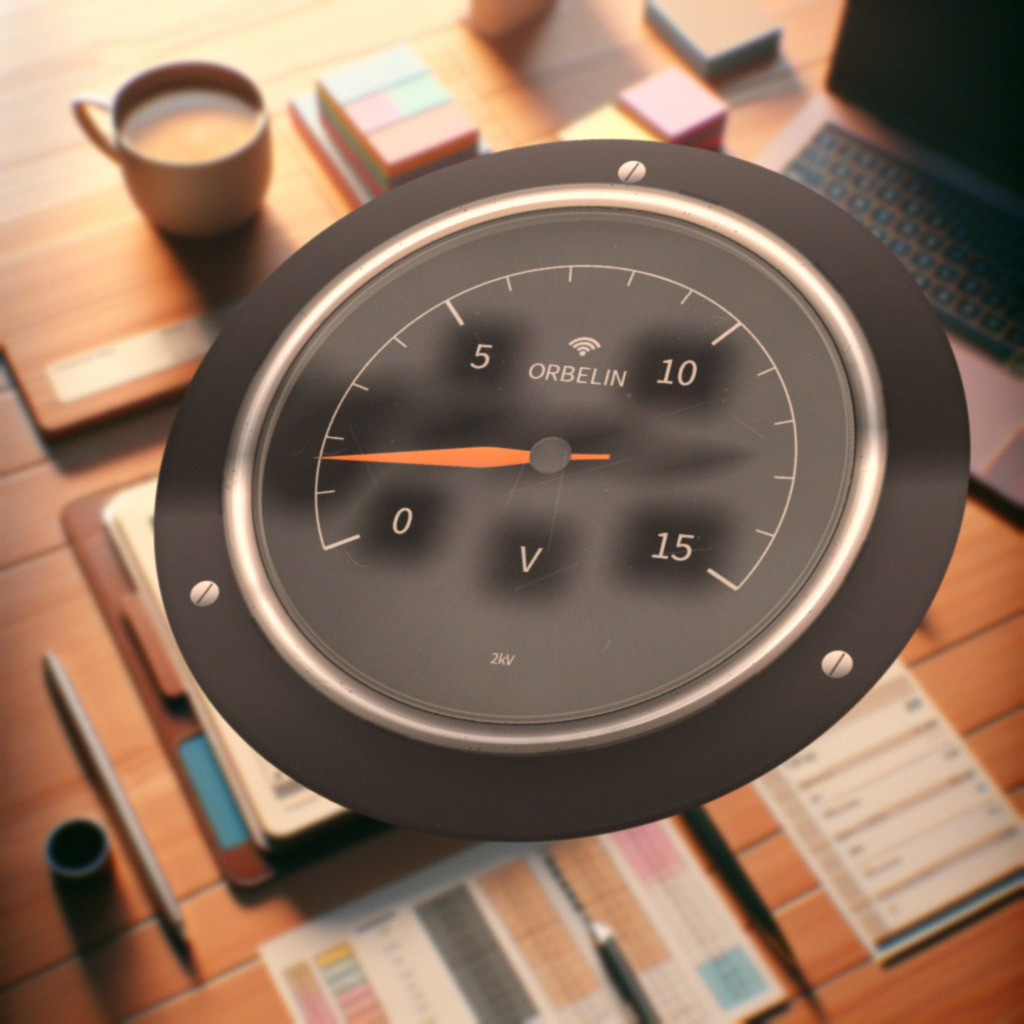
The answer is 1.5 V
